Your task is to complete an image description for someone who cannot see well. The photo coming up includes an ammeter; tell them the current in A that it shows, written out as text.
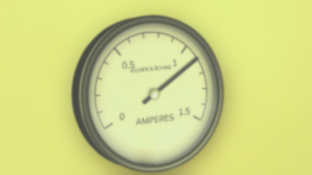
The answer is 1.1 A
